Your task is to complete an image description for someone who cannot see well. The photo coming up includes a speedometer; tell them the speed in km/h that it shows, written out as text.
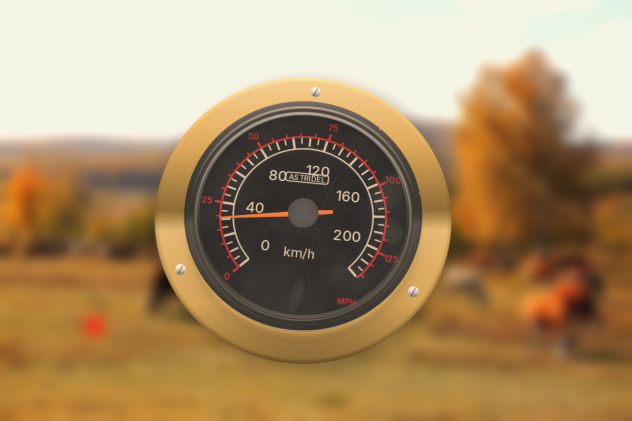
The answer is 30 km/h
